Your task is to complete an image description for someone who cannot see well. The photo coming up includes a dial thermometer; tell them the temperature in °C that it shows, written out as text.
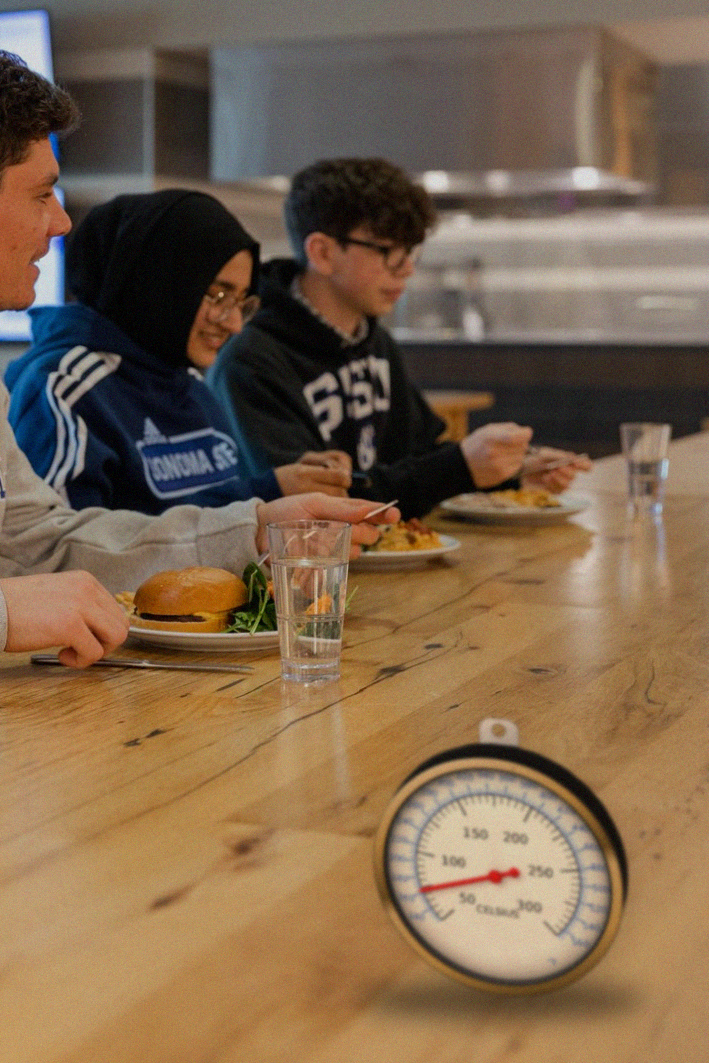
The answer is 75 °C
